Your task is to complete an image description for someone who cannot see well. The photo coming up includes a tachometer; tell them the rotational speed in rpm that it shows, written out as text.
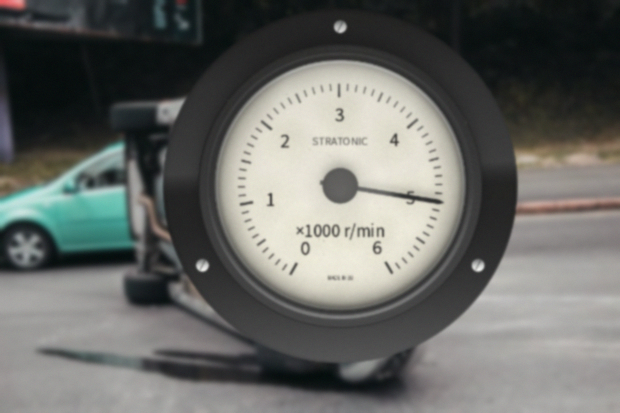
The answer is 5000 rpm
